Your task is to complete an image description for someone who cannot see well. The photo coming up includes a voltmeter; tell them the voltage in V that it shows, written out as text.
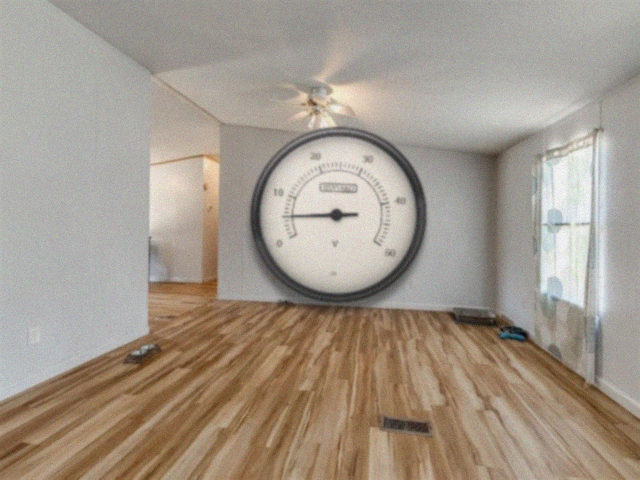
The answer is 5 V
